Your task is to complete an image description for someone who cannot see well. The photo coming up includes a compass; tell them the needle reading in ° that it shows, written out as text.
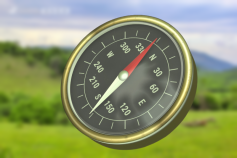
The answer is 345 °
